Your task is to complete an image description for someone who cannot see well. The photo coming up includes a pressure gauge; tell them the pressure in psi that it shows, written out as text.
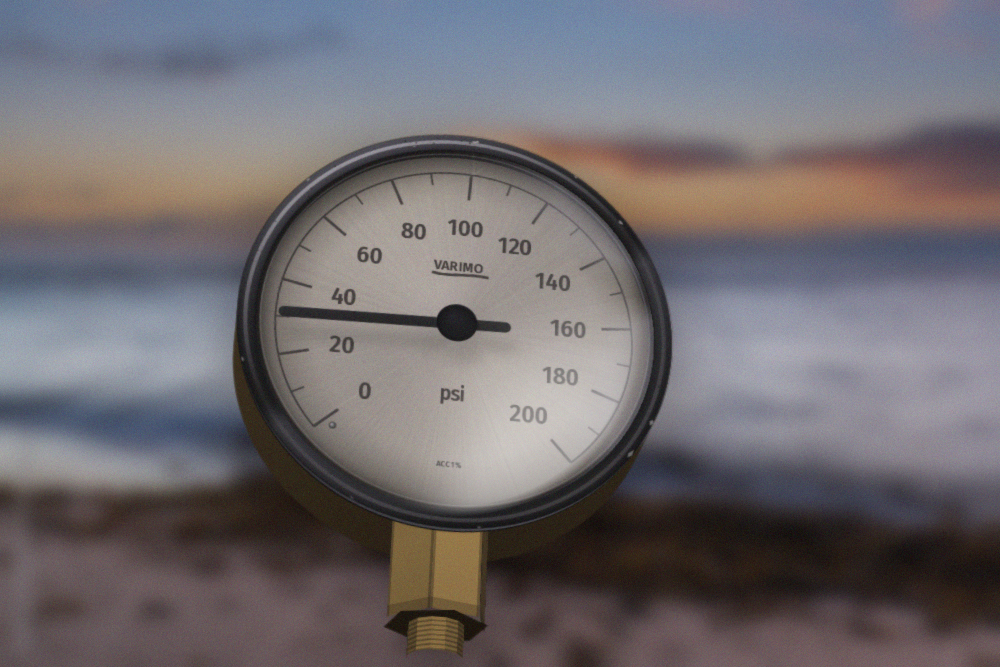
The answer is 30 psi
